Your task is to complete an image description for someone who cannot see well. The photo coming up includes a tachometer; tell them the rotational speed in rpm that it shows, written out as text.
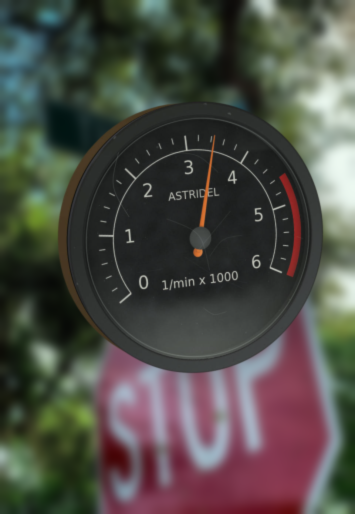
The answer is 3400 rpm
